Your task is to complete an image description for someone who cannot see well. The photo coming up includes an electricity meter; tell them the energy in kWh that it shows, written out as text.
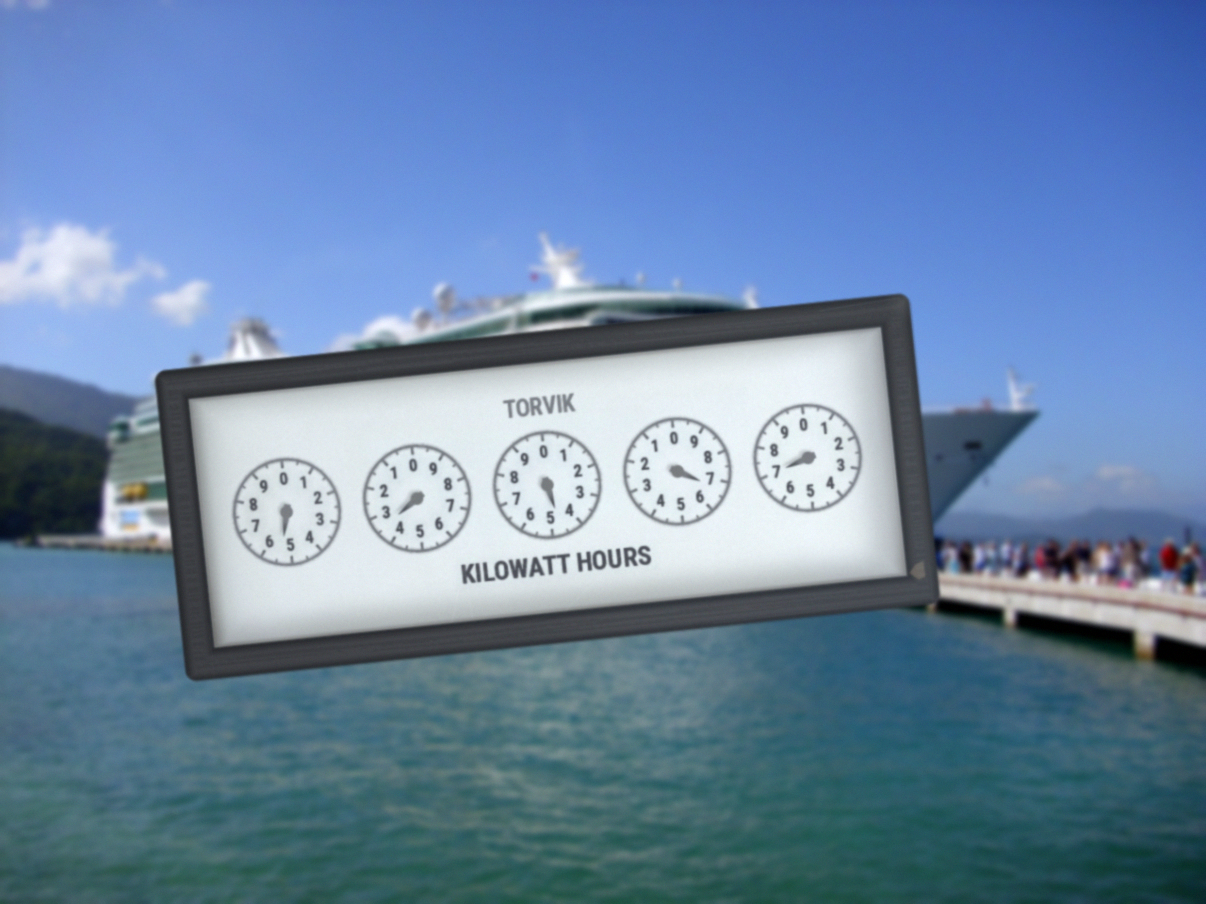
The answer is 53467 kWh
